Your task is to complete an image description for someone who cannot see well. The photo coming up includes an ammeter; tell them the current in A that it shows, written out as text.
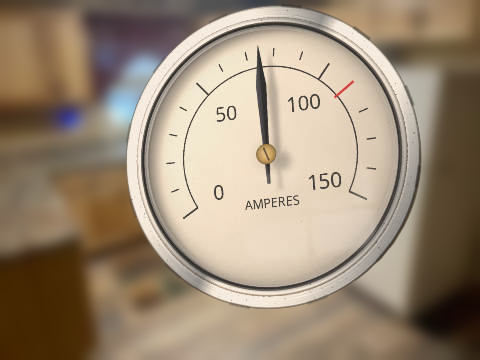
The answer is 75 A
